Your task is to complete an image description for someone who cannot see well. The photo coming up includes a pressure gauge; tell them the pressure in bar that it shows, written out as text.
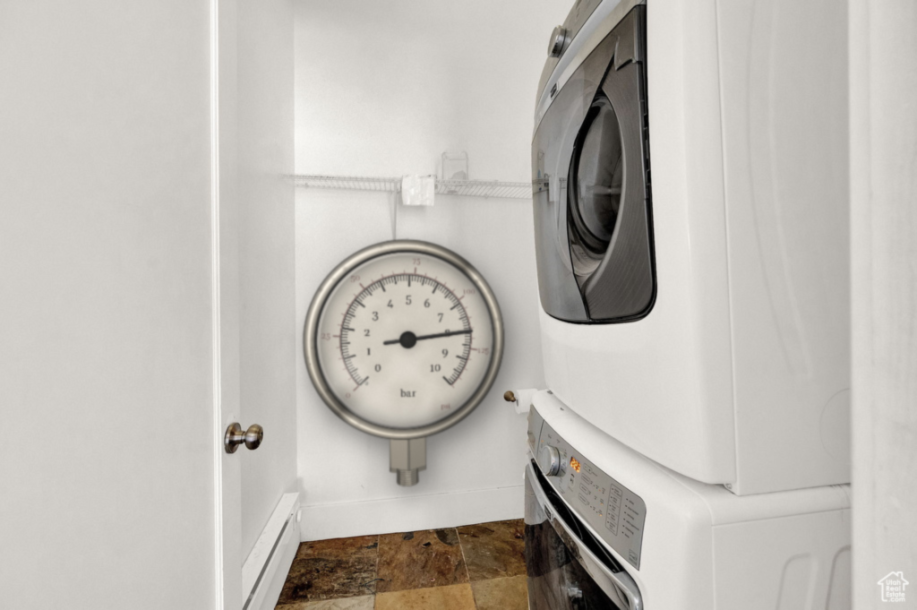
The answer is 8 bar
